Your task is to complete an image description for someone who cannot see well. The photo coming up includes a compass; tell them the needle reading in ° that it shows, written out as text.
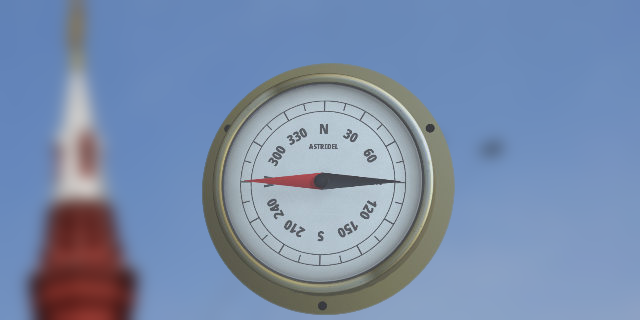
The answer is 270 °
